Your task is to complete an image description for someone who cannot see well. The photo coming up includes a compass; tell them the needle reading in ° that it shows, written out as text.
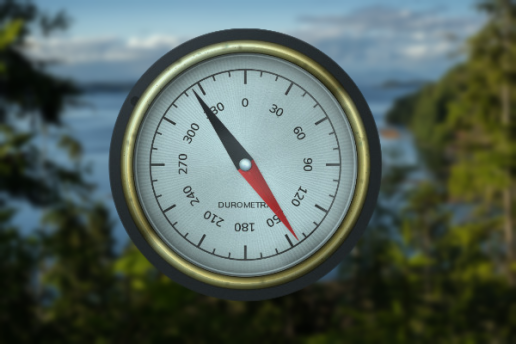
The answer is 145 °
